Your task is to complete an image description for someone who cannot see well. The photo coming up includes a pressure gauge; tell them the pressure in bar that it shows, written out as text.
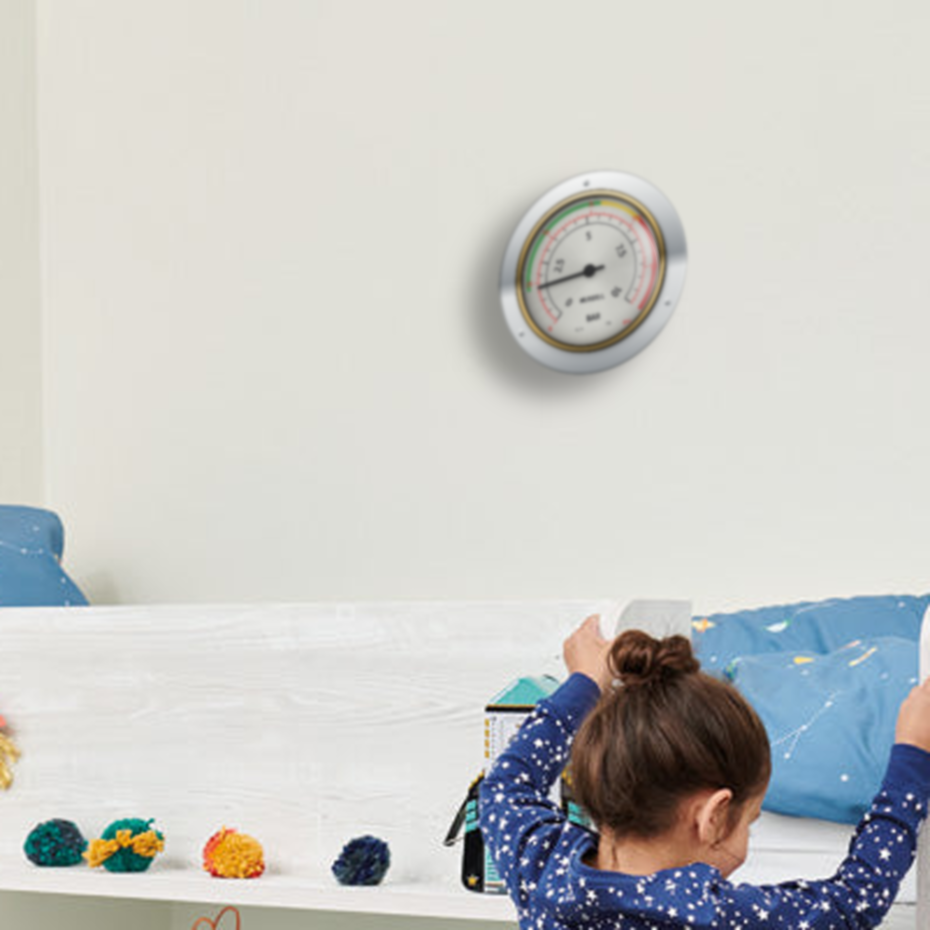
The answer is 1.5 bar
